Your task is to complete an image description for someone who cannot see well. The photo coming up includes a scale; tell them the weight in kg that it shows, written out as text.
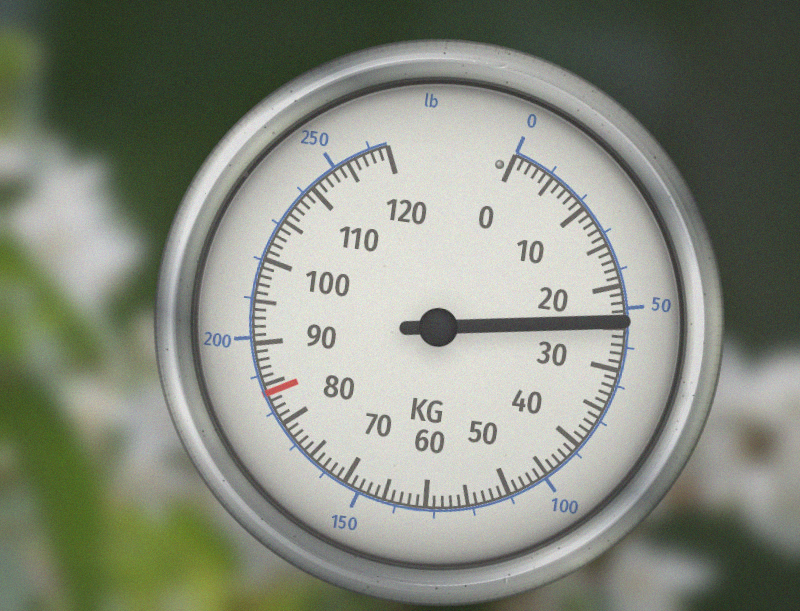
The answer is 24 kg
